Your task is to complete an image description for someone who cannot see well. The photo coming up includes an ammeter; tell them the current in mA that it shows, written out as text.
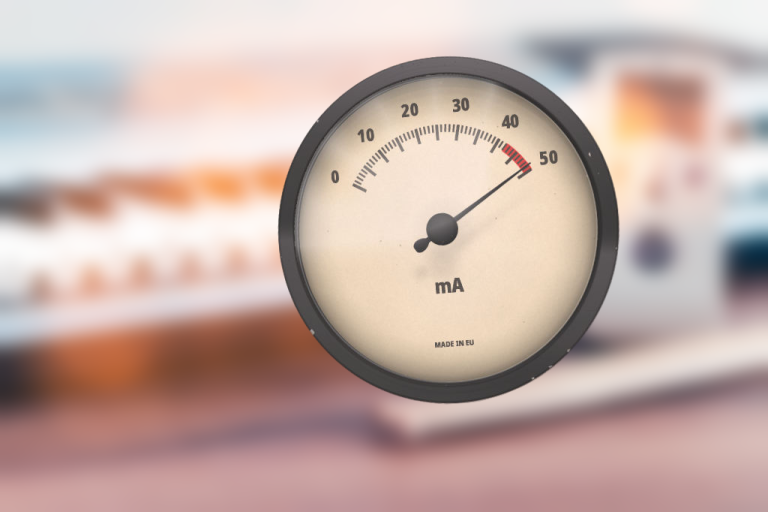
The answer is 49 mA
